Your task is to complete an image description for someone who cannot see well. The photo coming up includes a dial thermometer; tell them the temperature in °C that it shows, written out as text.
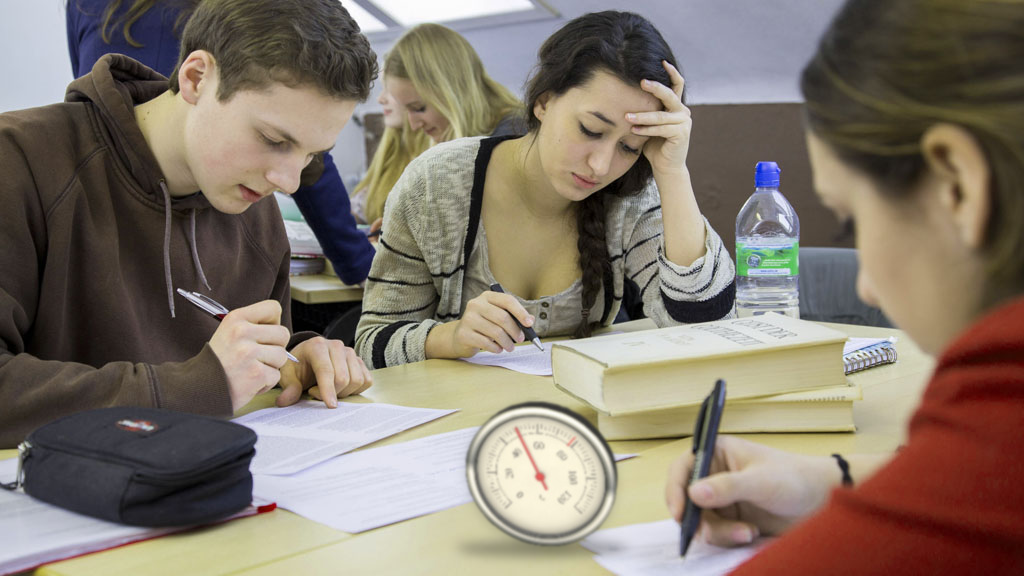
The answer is 50 °C
